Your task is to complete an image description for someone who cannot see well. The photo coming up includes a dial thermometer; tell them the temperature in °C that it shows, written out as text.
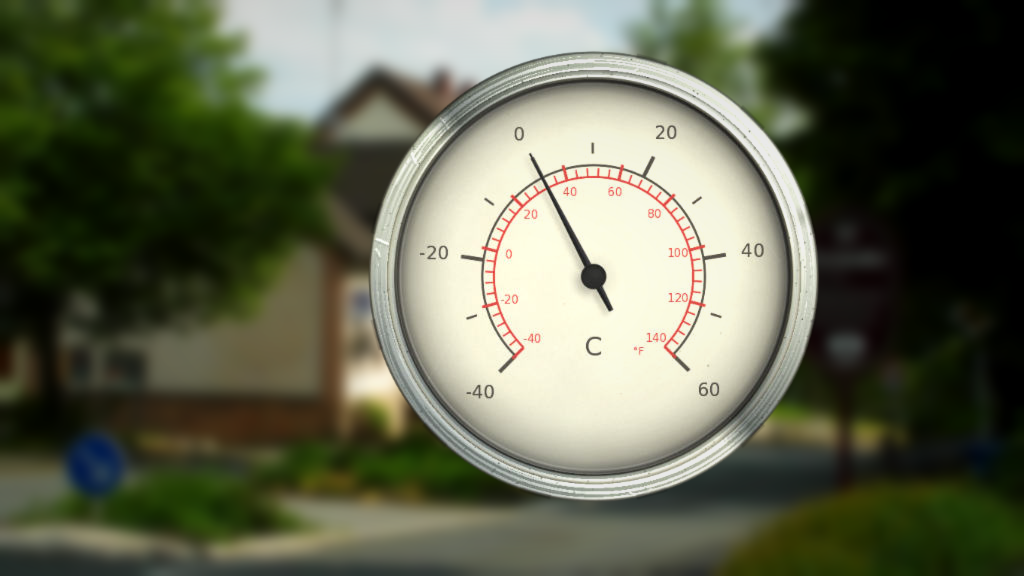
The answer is 0 °C
